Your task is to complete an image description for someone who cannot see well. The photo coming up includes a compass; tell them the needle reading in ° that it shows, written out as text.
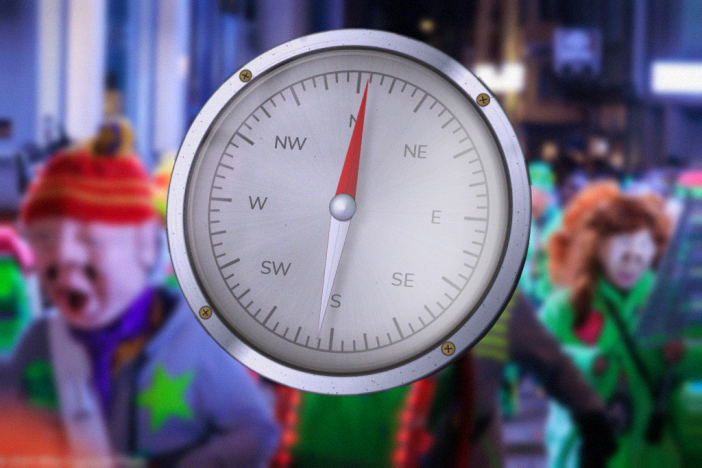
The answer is 5 °
